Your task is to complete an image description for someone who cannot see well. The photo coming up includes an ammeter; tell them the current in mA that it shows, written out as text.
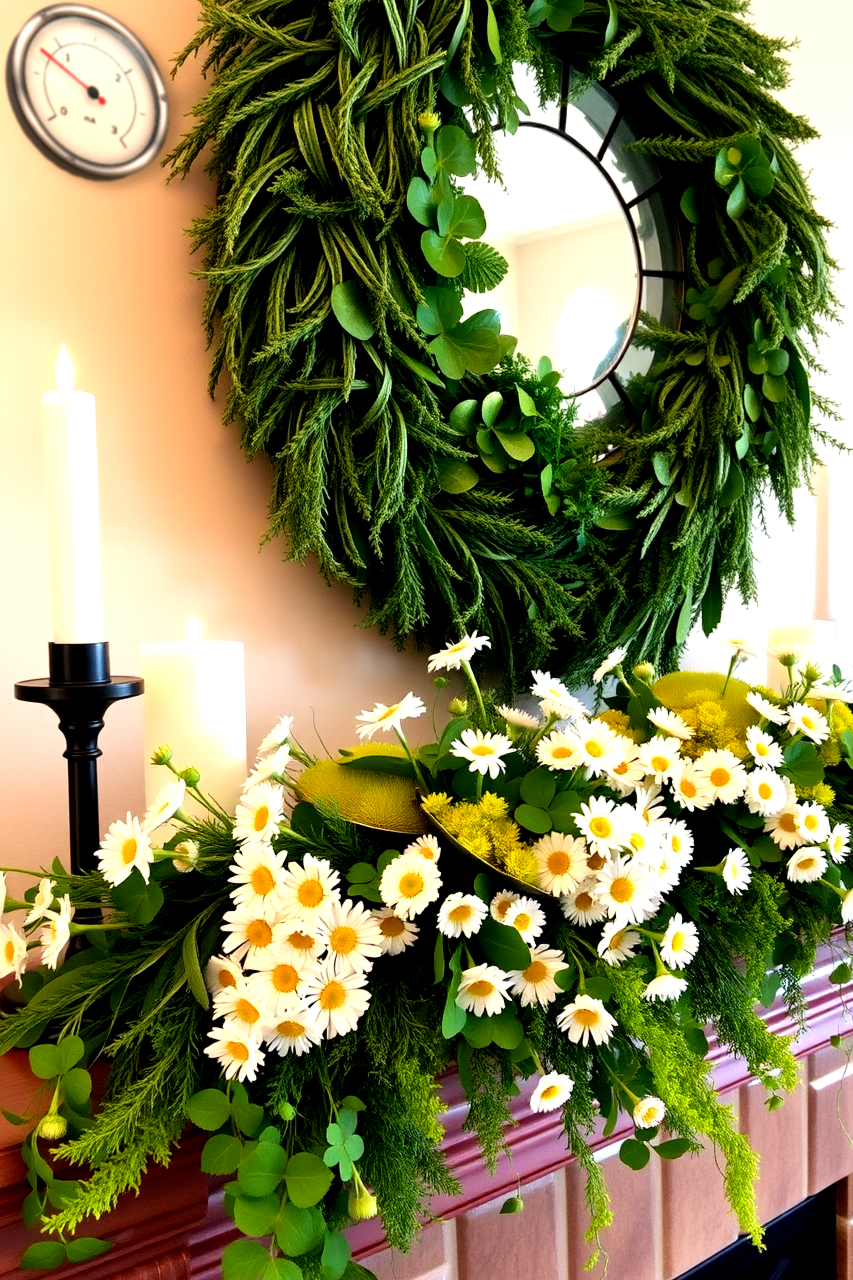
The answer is 0.75 mA
